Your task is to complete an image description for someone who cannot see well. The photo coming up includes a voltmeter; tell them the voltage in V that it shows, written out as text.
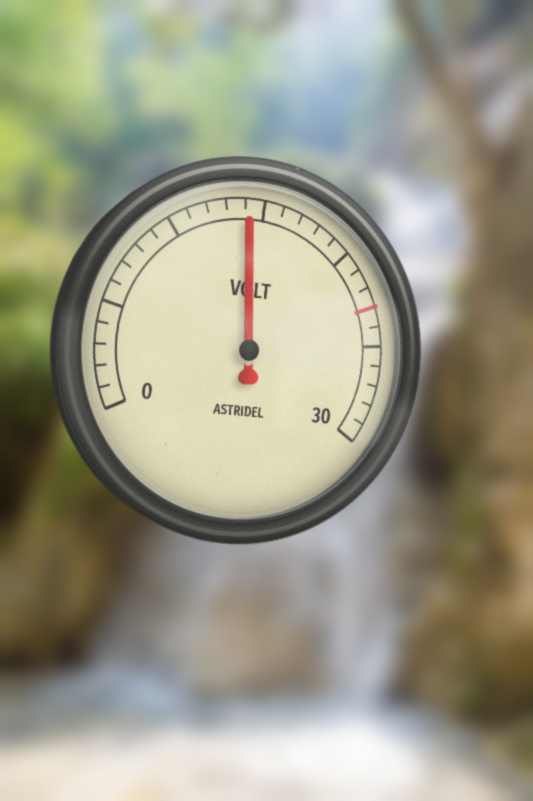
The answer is 14 V
